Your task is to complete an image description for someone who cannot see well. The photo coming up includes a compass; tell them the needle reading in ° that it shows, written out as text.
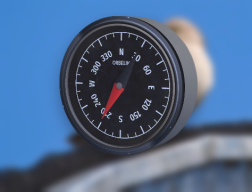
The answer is 210 °
